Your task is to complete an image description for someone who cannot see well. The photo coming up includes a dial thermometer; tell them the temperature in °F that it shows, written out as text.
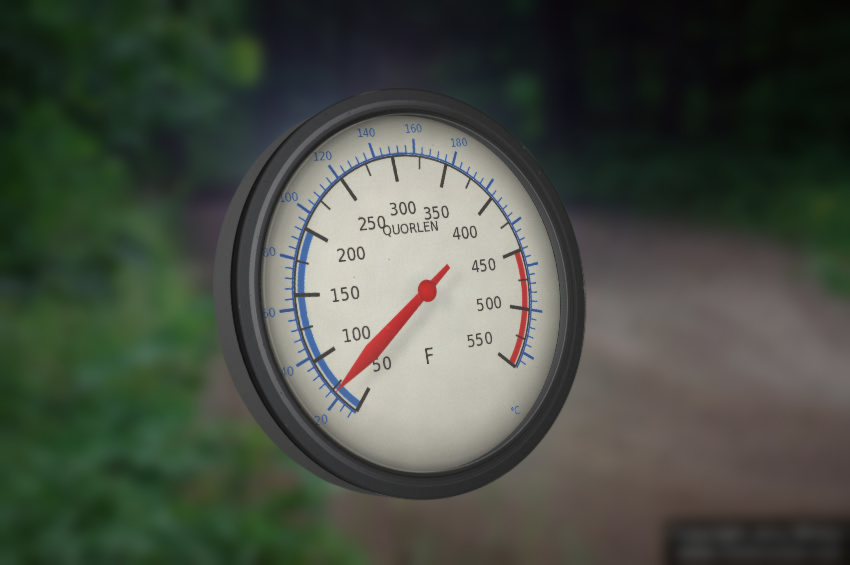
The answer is 75 °F
